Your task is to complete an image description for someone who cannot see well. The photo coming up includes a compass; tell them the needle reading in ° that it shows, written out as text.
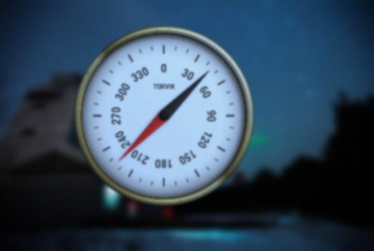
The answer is 225 °
